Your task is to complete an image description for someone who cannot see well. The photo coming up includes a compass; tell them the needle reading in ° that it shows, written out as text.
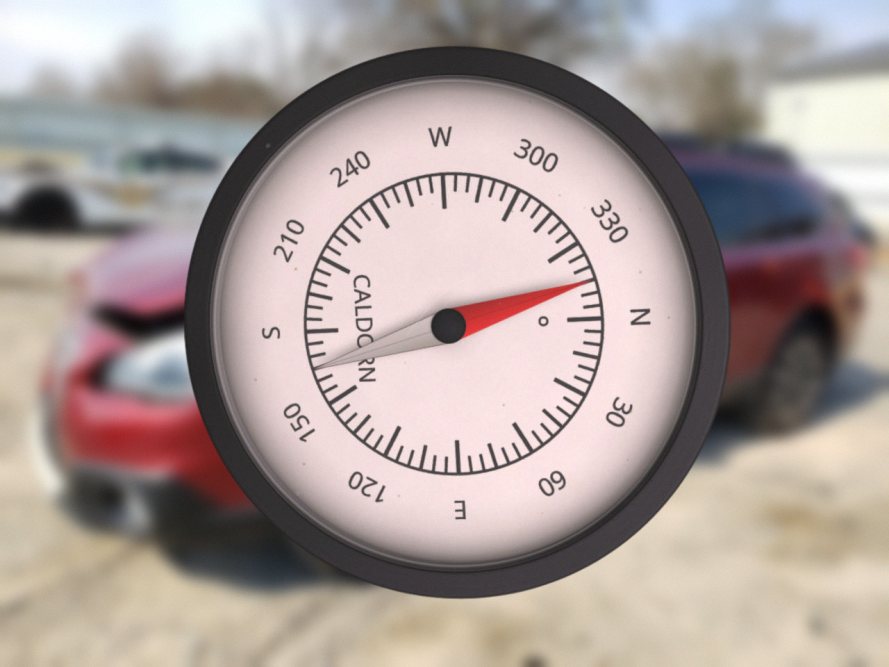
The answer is 345 °
